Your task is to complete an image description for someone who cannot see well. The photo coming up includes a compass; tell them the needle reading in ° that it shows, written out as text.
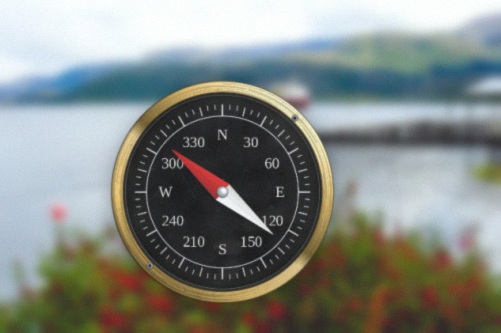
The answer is 310 °
